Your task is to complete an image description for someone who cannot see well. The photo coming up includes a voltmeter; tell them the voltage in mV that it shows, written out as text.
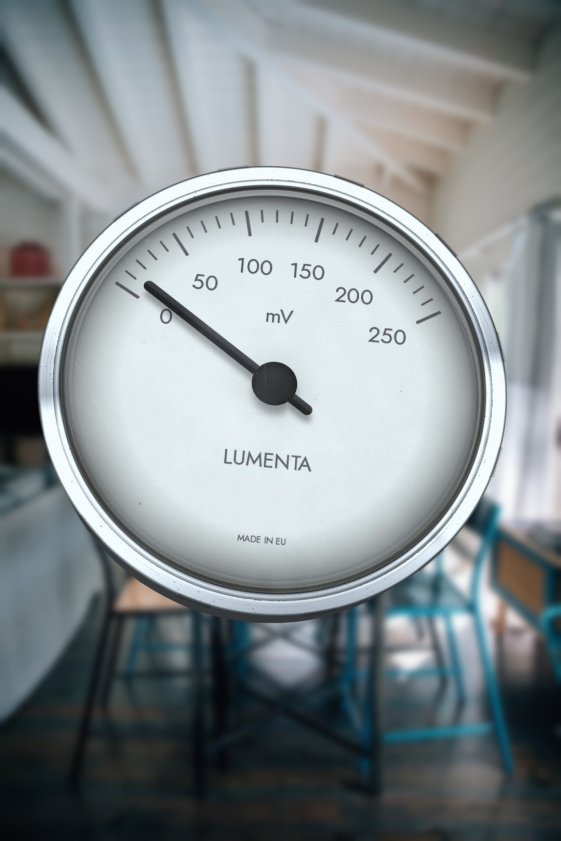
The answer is 10 mV
